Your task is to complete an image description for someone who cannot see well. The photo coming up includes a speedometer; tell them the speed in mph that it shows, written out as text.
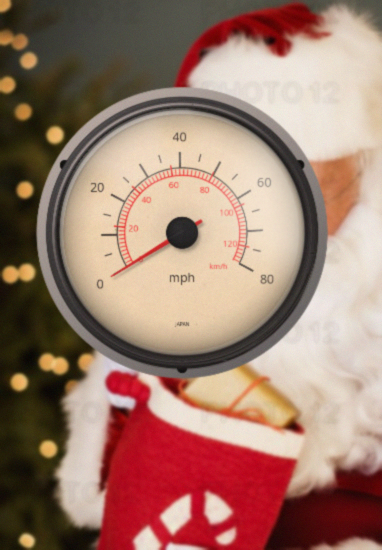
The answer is 0 mph
